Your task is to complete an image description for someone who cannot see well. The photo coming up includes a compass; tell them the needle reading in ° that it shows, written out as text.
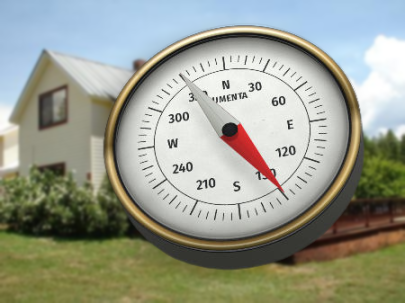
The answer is 150 °
